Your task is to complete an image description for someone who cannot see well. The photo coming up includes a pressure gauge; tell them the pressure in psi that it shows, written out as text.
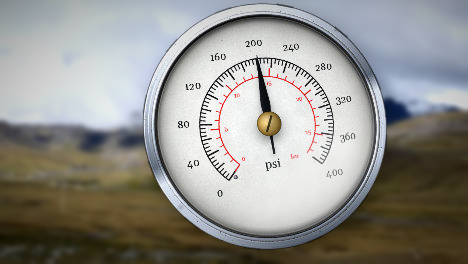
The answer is 200 psi
